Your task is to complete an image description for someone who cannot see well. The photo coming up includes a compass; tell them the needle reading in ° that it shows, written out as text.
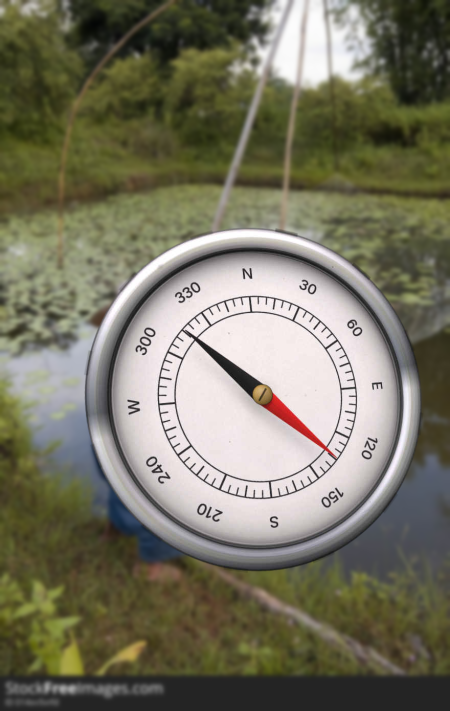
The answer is 135 °
